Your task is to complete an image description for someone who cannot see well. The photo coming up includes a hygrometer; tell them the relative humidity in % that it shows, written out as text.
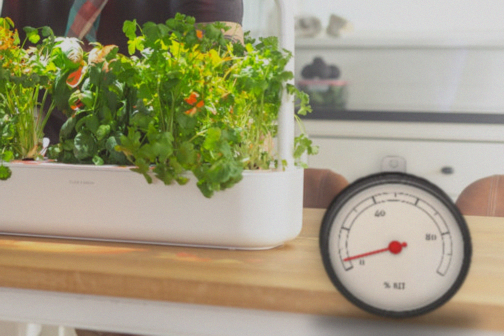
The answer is 5 %
